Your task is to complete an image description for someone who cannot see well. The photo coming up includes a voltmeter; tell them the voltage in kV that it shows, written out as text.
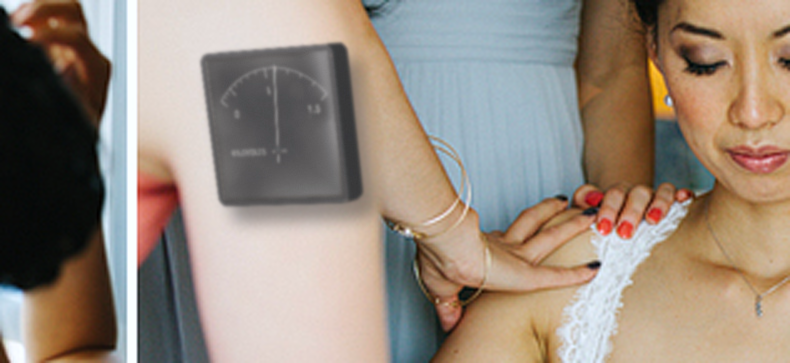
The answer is 1.1 kV
